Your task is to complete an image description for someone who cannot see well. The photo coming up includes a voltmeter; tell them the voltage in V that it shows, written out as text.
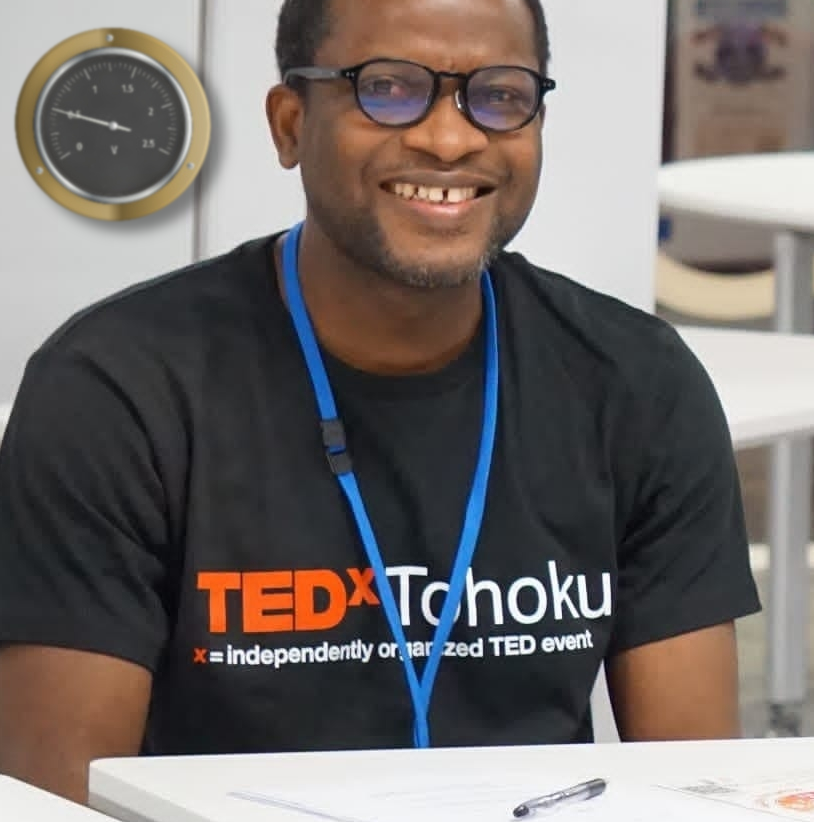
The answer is 0.5 V
